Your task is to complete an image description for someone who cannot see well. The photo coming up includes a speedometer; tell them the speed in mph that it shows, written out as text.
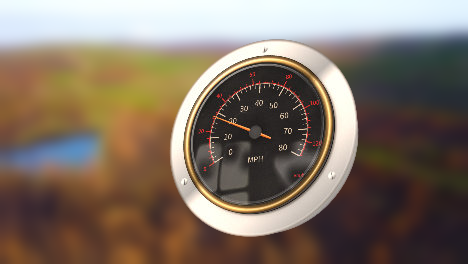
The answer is 18 mph
